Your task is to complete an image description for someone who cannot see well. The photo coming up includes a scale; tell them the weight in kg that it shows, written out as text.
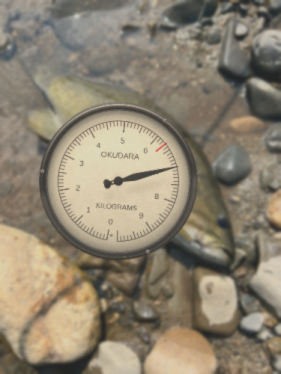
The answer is 7 kg
